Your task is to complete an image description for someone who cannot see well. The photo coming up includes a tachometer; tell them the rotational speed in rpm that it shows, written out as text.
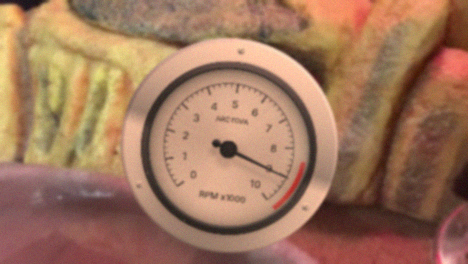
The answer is 9000 rpm
